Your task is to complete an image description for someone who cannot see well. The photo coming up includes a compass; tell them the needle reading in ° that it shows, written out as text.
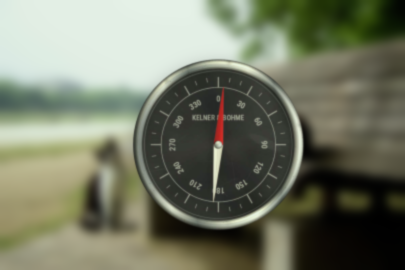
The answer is 5 °
